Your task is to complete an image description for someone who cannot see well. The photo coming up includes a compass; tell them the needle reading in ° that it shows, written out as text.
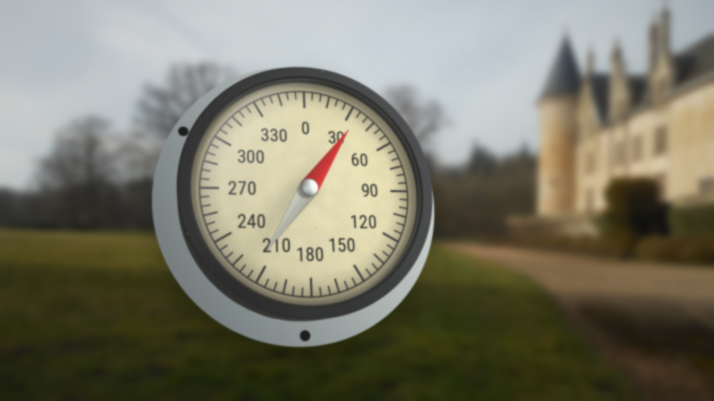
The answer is 35 °
